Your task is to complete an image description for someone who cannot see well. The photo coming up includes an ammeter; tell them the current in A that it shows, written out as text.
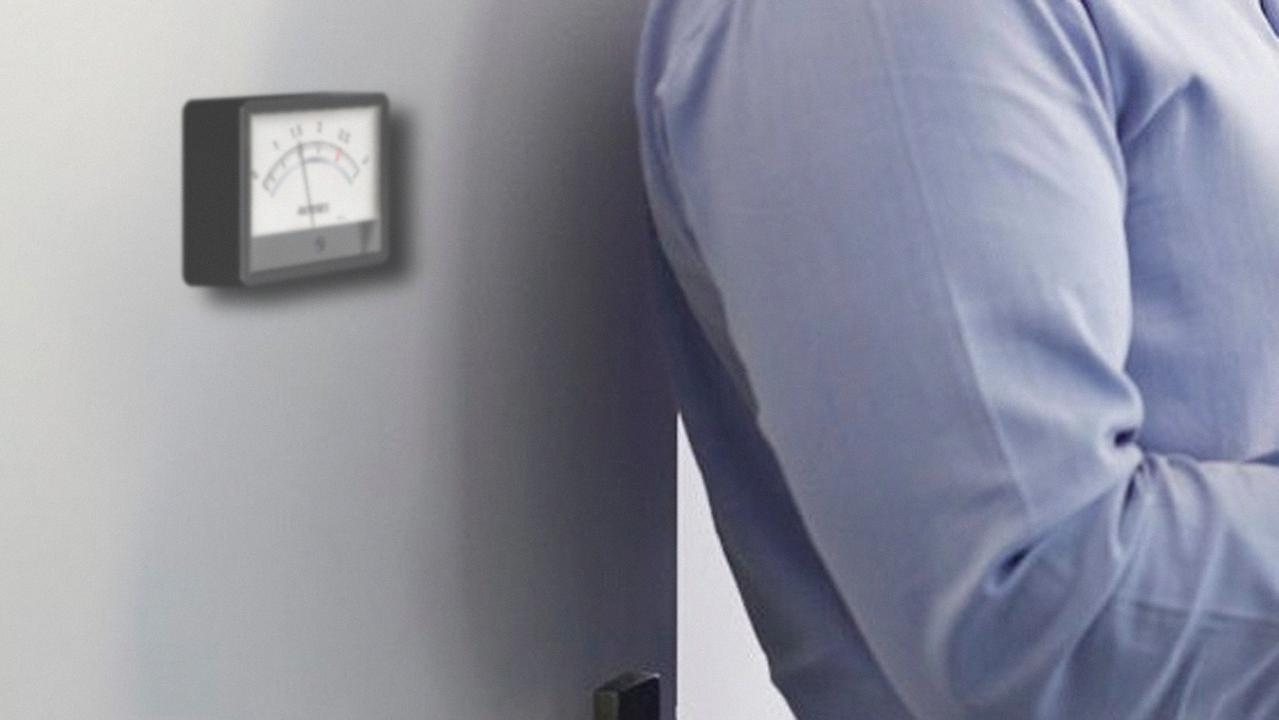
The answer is 1.5 A
